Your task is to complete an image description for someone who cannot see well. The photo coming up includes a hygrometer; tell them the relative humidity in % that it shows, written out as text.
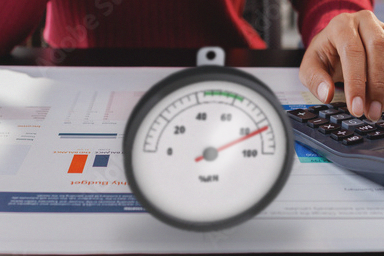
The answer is 84 %
